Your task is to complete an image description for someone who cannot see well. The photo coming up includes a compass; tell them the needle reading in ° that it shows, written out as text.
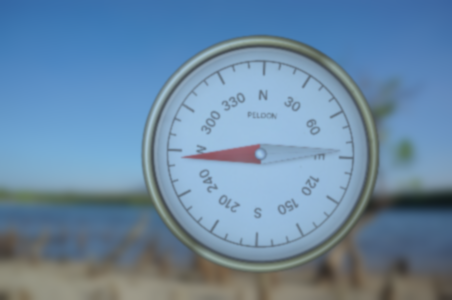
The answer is 265 °
